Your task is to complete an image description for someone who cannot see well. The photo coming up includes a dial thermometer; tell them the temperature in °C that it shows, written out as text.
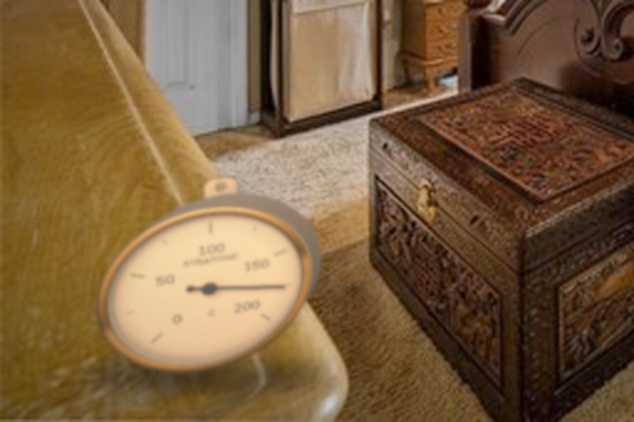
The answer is 175 °C
